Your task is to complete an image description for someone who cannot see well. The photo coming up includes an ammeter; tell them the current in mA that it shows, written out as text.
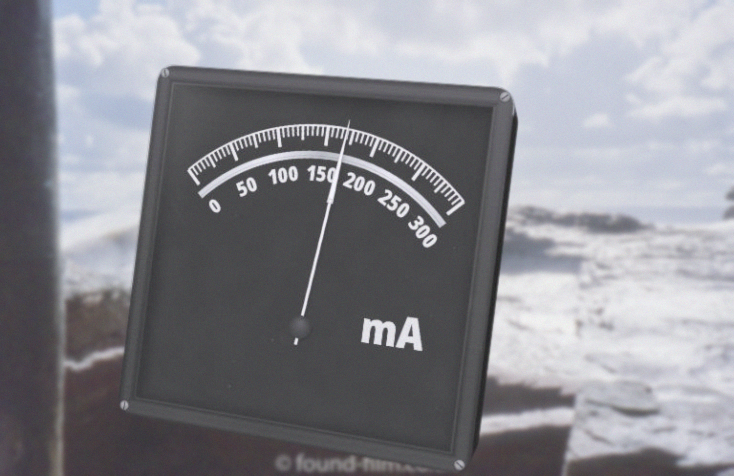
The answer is 170 mA
